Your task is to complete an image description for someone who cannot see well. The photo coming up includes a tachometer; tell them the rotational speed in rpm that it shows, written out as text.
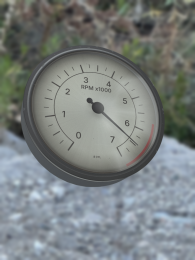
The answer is 6500 rpm
